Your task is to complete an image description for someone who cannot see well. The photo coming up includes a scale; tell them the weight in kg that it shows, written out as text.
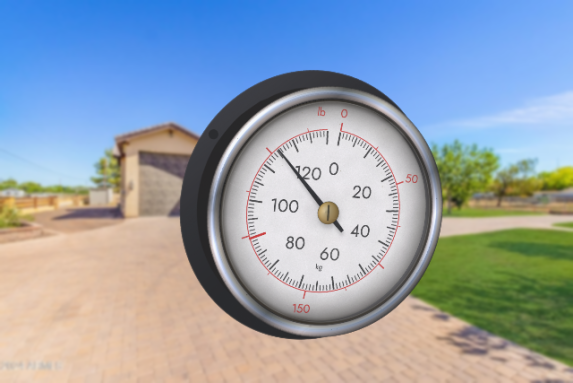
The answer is 115 kg
